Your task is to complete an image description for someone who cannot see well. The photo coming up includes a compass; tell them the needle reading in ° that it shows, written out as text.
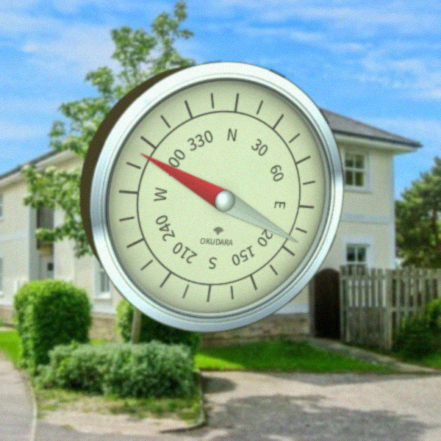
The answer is 292.5 °
